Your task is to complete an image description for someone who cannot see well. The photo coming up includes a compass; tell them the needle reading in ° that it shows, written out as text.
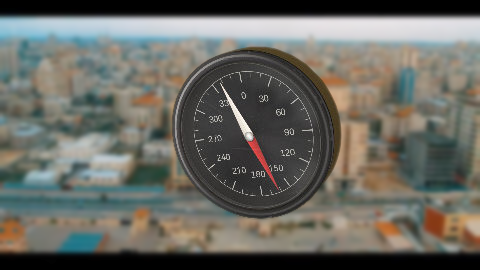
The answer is 160 °
